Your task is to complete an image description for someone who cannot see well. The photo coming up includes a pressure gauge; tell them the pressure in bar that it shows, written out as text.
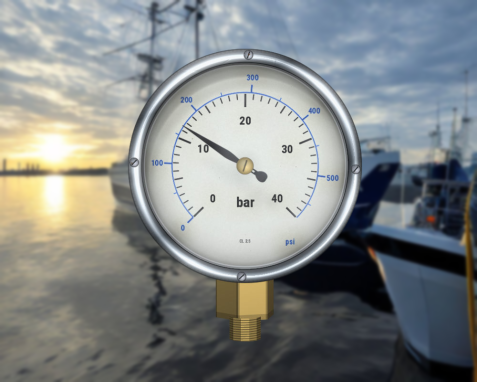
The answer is 11.5 bar
